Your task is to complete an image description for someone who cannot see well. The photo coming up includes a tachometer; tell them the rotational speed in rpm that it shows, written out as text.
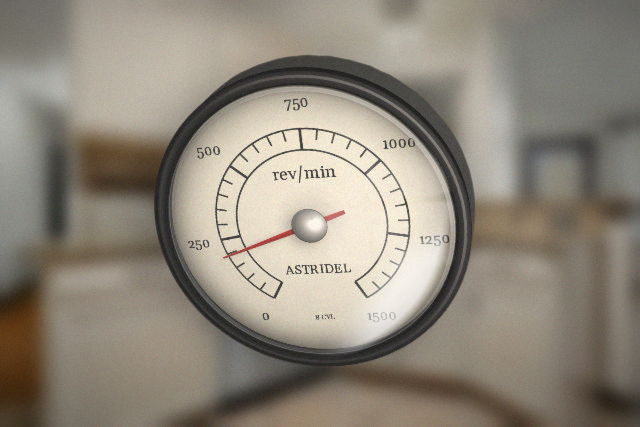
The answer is 200 rpm
